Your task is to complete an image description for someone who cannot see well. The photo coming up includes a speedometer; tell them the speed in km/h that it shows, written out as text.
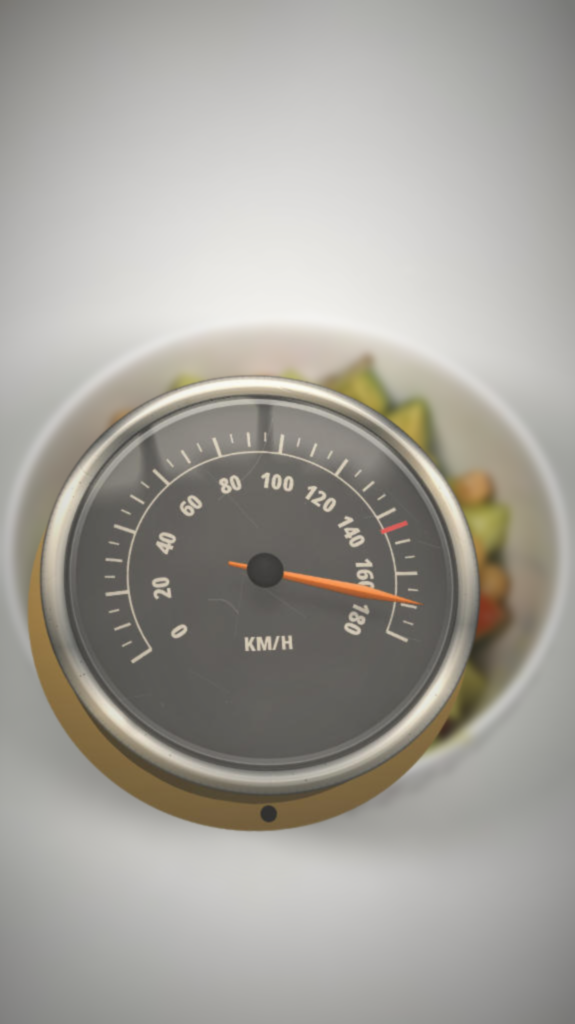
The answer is 170 km/h
